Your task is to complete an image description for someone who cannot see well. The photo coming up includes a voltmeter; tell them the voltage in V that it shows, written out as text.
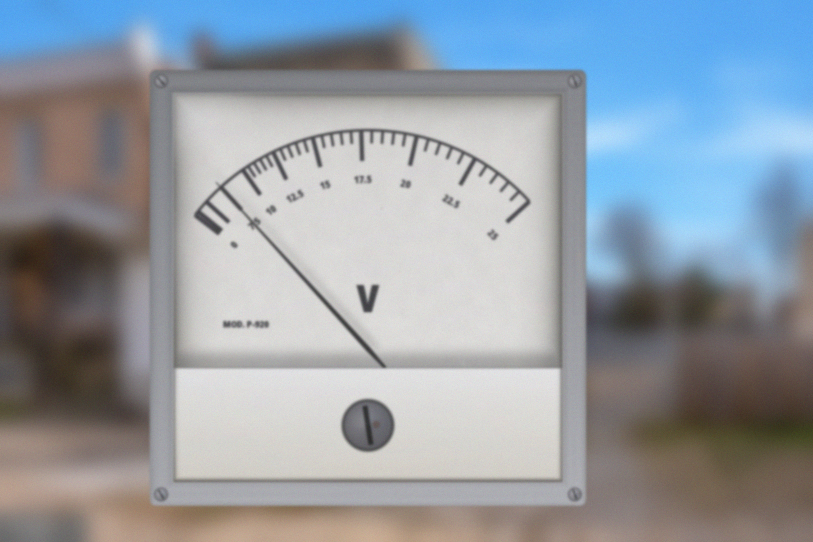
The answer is 7.5 V
